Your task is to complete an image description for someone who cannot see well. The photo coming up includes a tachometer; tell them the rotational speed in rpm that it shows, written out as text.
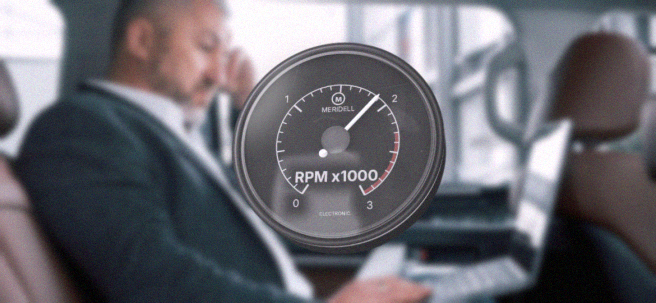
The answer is 1900 rpm
